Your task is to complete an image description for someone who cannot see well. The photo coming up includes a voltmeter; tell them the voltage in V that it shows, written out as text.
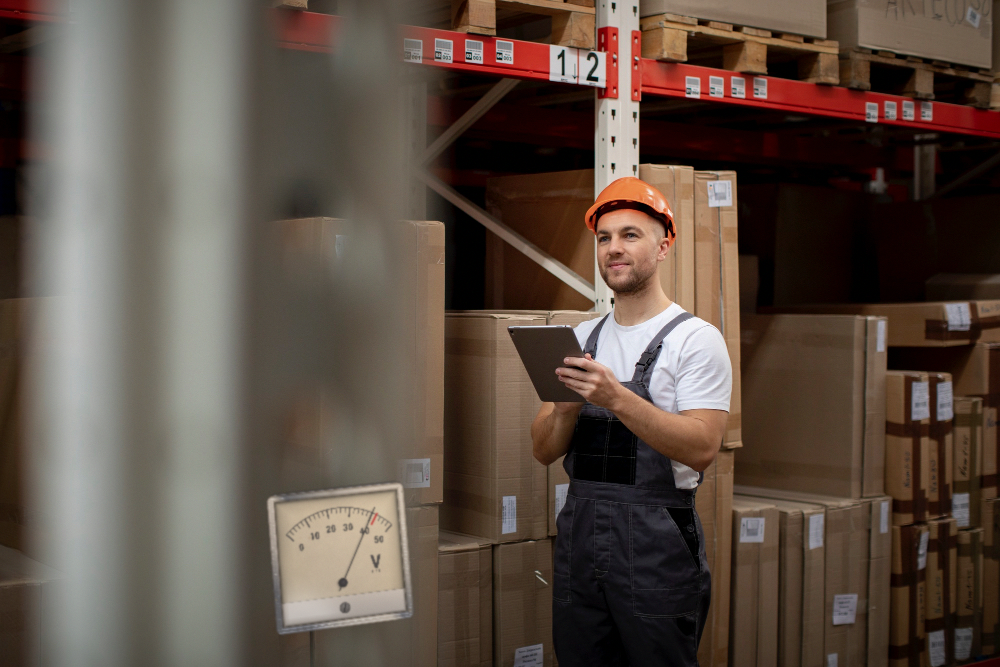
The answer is 40 V
